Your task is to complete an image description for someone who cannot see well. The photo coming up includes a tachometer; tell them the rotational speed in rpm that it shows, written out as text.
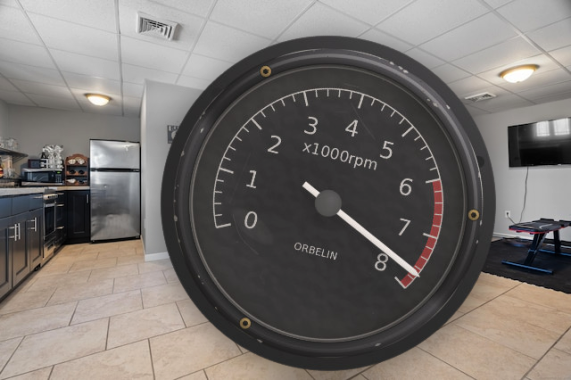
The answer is 7700 rpm
